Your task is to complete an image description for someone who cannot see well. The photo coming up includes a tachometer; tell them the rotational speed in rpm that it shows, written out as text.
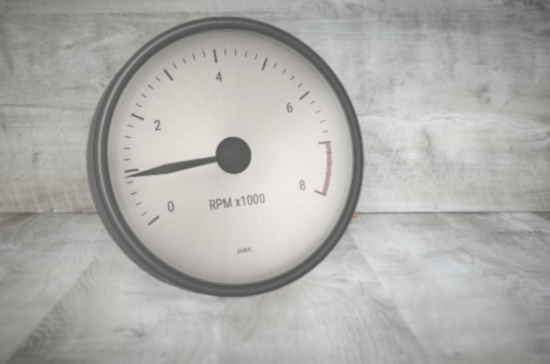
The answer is 900 rpm
